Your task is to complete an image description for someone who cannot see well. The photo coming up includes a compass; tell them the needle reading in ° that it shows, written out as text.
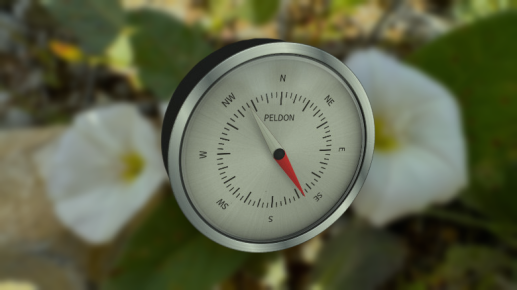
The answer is 145 °
